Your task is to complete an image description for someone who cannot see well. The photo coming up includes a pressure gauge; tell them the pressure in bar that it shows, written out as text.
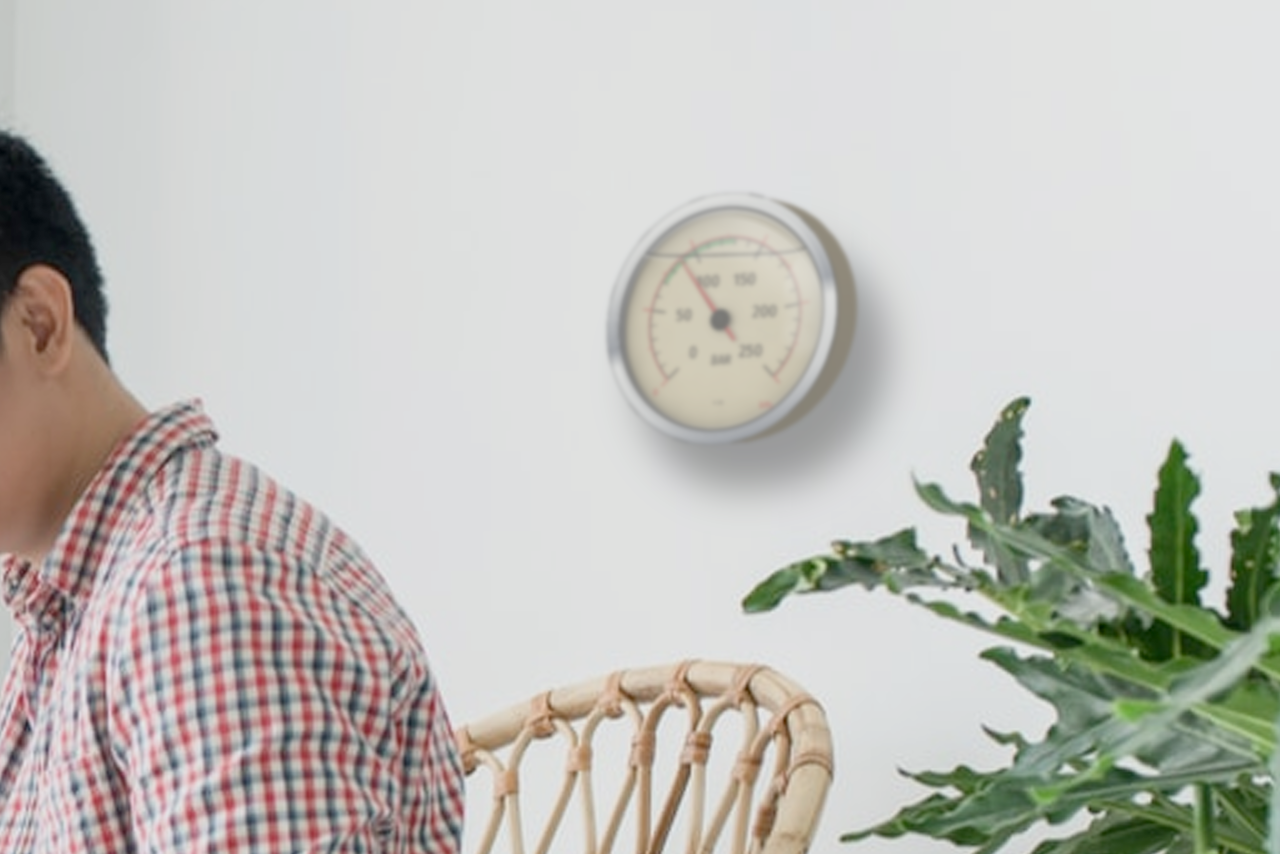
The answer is 90 bar
